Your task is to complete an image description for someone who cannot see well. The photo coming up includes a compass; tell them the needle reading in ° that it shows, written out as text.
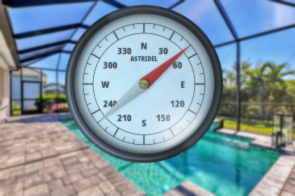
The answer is 50 °
